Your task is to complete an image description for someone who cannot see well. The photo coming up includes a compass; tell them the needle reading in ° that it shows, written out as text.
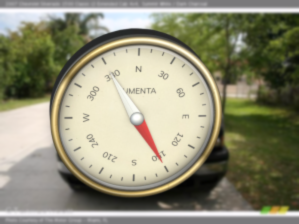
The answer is 150 °
